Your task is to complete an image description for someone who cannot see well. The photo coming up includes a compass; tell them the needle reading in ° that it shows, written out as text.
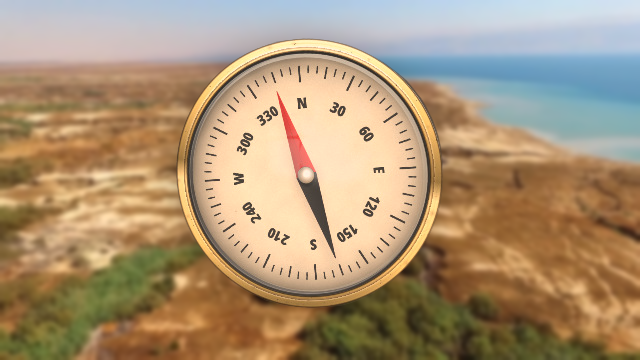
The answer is 345 °
